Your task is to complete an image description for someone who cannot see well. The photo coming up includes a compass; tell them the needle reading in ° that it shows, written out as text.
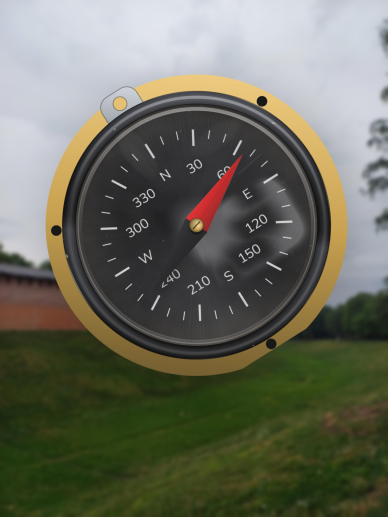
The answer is 65 °
